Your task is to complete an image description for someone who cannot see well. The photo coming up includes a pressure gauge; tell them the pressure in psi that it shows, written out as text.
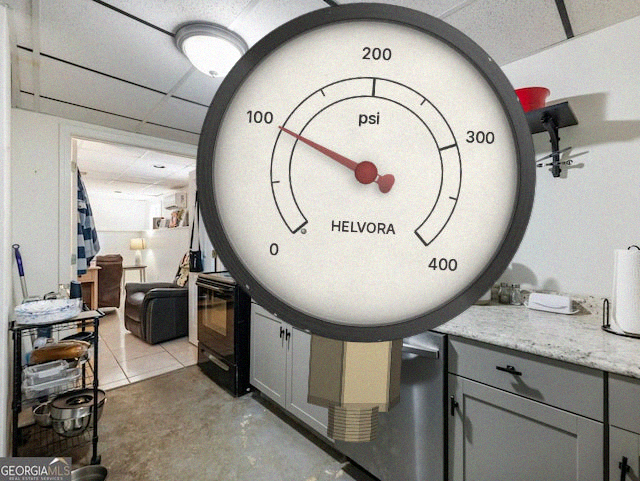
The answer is 100 psi
